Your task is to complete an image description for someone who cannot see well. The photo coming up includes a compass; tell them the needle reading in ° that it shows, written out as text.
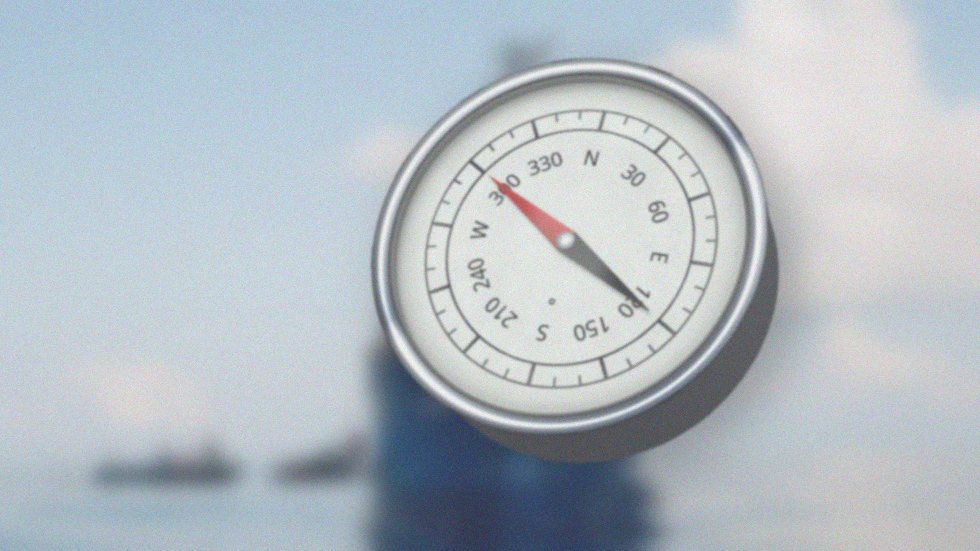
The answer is 300 °
